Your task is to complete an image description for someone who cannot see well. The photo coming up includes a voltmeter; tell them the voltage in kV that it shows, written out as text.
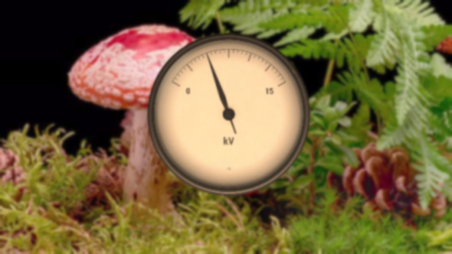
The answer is 5 kV
